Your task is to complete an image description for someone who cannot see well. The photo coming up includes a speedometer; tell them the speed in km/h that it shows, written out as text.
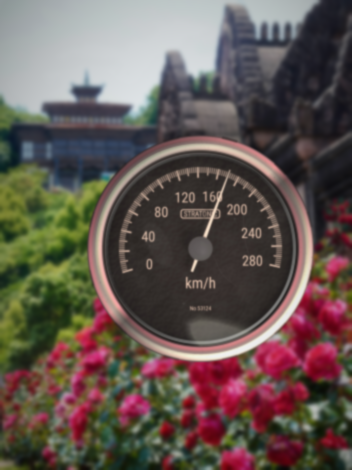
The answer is 170 km/h
